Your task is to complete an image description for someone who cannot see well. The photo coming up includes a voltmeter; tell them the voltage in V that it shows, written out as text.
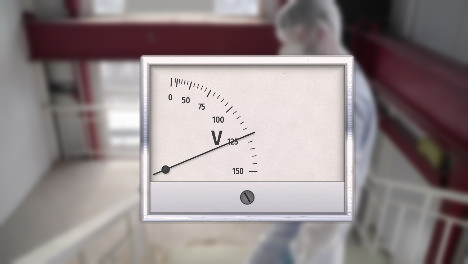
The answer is 125 V
